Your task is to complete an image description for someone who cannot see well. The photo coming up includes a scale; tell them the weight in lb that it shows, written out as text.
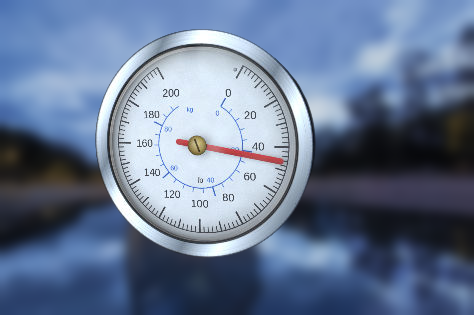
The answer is 46 lb
